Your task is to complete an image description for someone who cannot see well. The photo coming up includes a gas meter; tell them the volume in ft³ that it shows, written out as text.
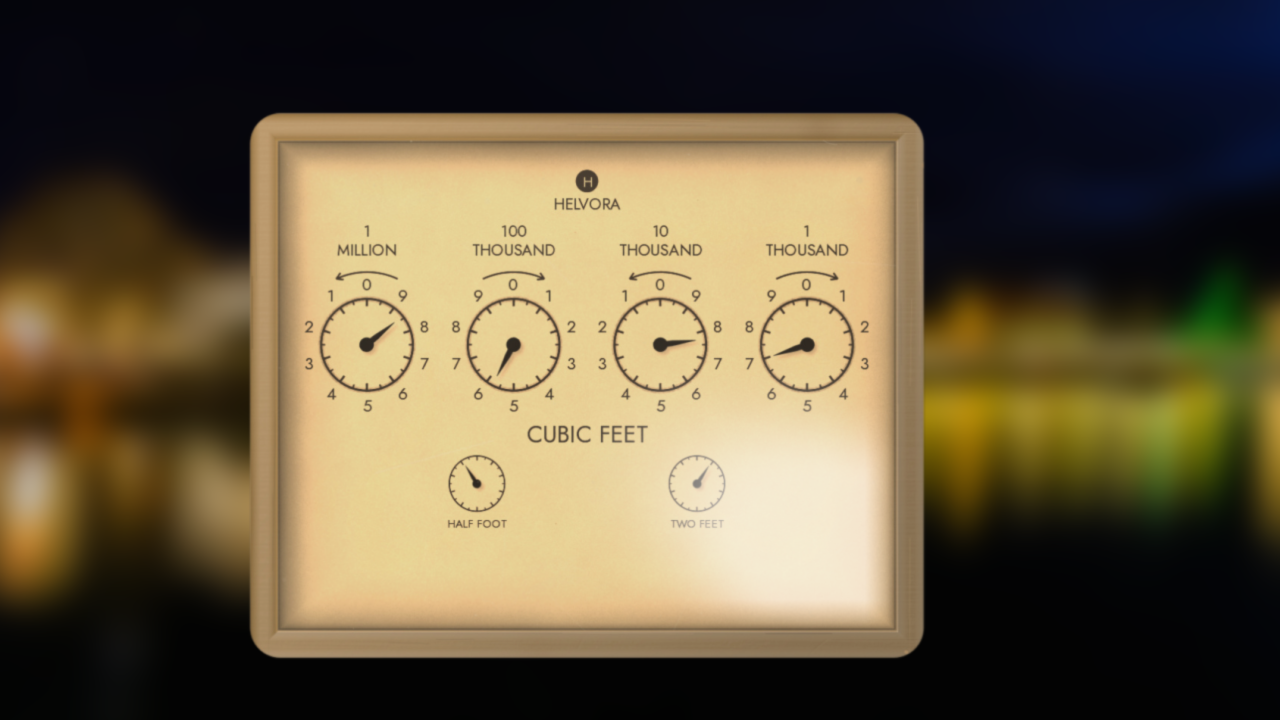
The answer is 857700 ft³
